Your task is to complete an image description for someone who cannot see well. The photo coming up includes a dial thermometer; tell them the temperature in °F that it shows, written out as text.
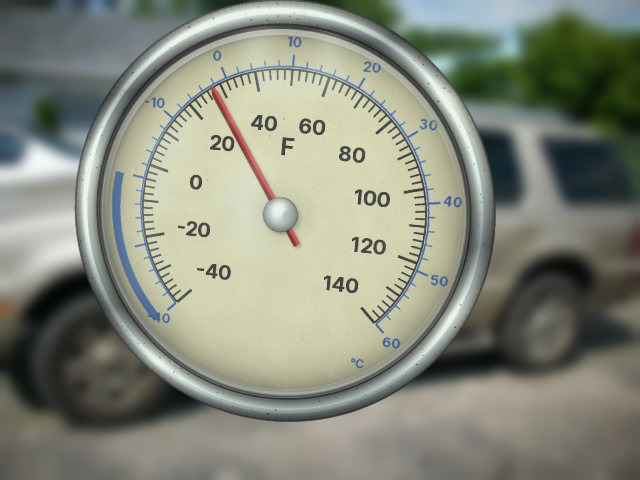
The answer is 28 °F
